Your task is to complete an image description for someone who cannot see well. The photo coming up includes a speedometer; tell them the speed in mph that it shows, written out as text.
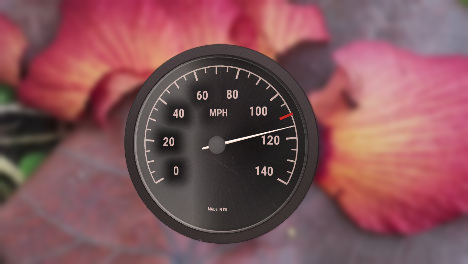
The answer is 115 mph
